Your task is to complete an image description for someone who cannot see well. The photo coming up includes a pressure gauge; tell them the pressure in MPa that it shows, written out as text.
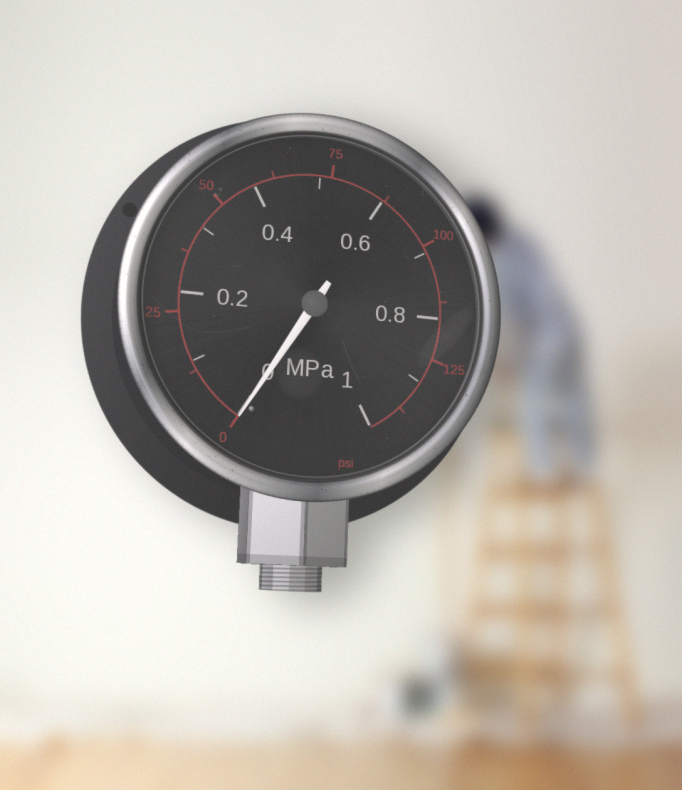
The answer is 0 MPa
